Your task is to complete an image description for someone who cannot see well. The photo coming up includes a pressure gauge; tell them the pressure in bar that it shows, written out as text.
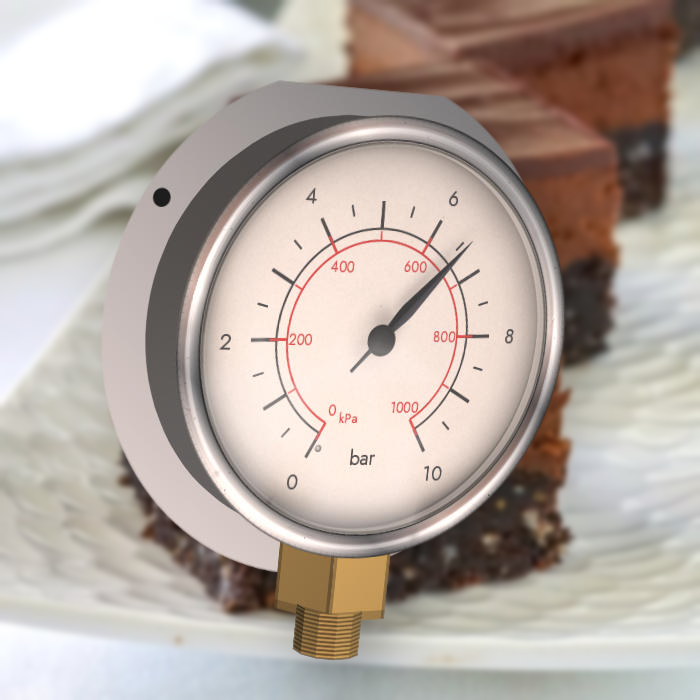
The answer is 6.5 bar
